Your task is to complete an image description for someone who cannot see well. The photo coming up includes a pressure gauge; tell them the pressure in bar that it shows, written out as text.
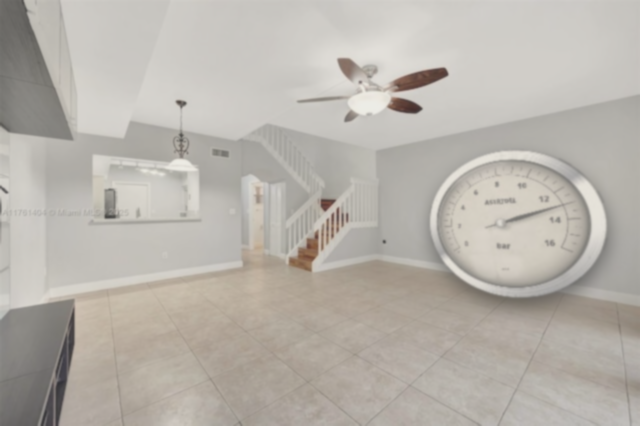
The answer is 13 bar
